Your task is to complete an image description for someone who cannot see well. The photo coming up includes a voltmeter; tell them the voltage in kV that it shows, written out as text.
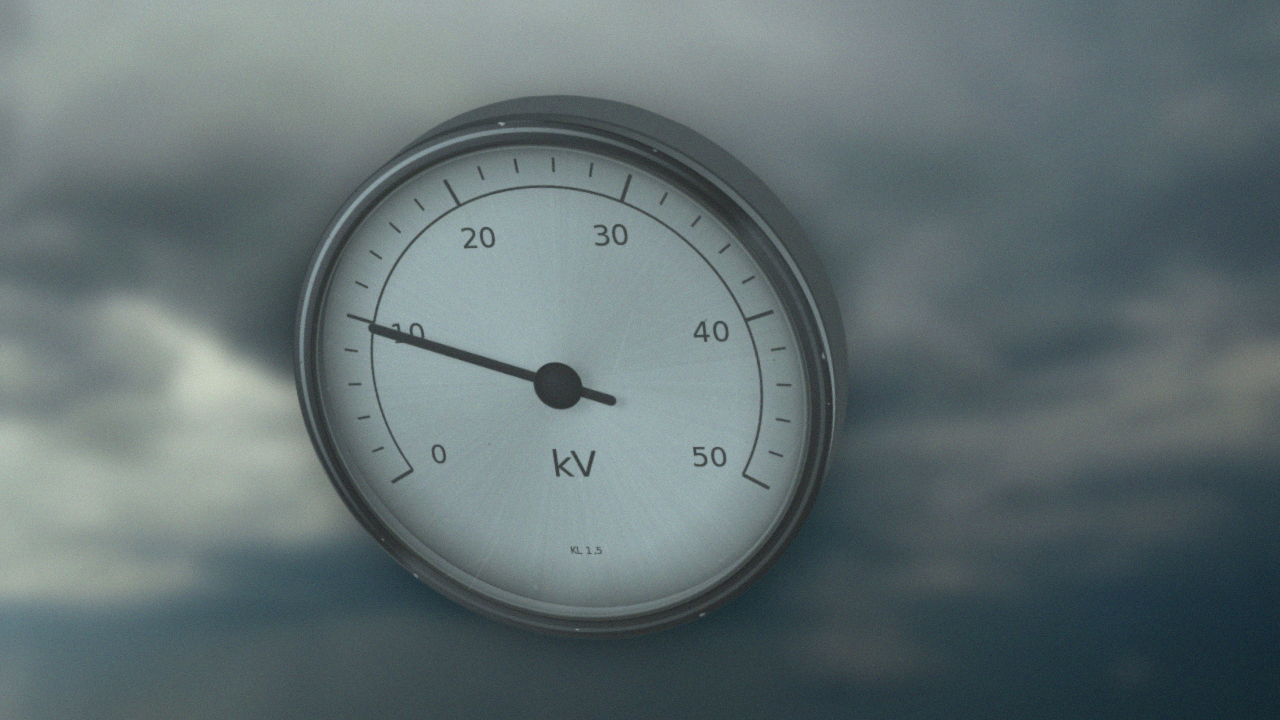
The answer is 10 kV
